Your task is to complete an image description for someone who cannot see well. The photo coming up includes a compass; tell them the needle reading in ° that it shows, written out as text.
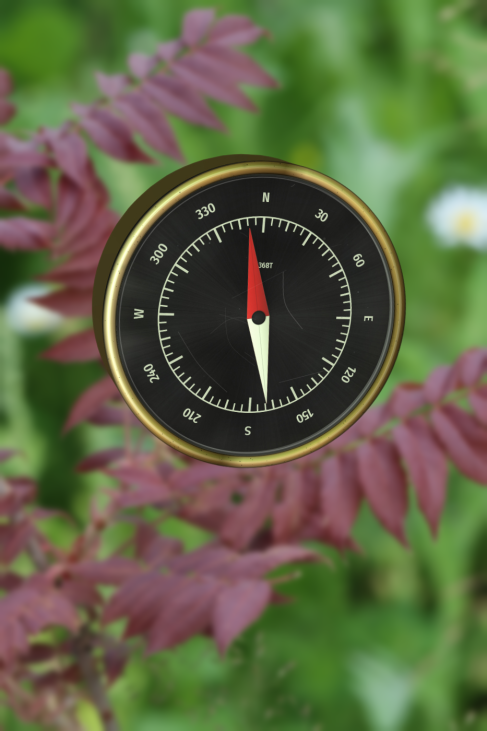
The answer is 350 °
